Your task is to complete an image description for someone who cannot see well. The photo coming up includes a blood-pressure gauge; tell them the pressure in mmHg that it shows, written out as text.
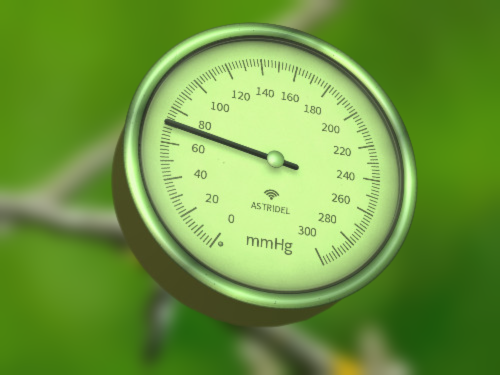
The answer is 70 mmHg
